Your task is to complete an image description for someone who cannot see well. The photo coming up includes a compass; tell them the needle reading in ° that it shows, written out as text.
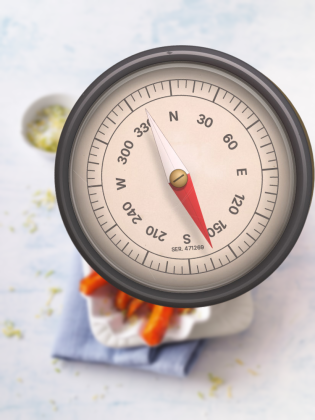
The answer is 160 °
